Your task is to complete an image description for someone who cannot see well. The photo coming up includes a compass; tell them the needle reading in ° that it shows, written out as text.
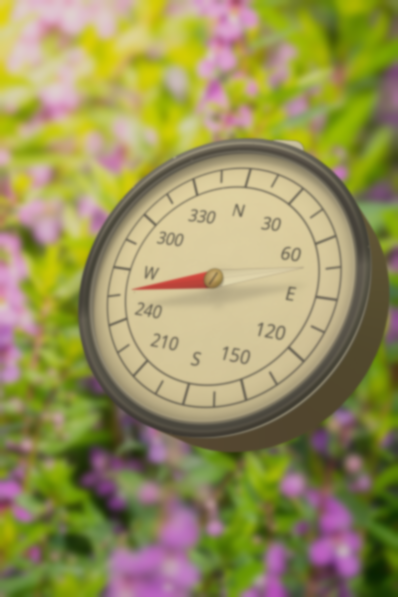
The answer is 255 °
